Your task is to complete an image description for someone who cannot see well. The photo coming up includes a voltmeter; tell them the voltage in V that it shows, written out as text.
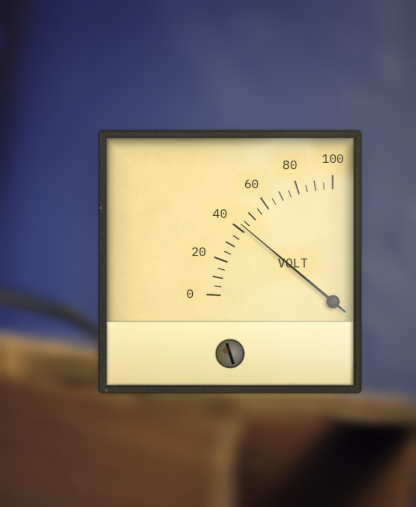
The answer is 42.5 V
